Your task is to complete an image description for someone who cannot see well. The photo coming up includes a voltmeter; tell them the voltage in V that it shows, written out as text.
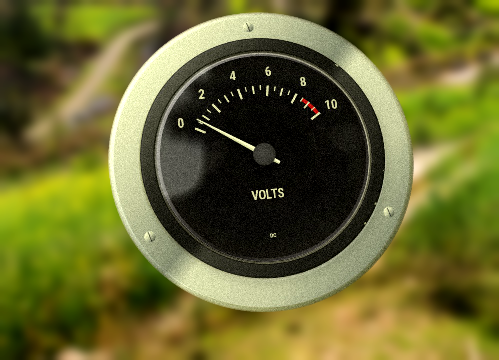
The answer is 0.5 V
